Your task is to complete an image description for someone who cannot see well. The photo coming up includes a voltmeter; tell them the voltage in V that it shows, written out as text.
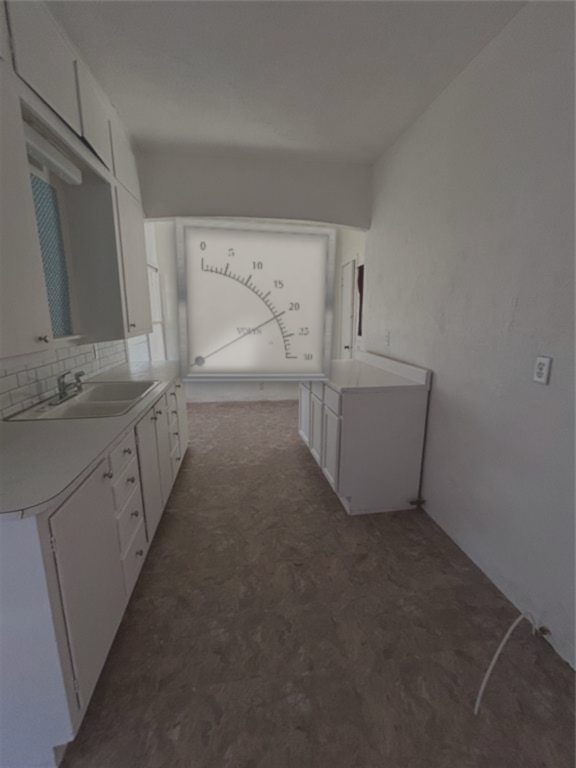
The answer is 20 V
